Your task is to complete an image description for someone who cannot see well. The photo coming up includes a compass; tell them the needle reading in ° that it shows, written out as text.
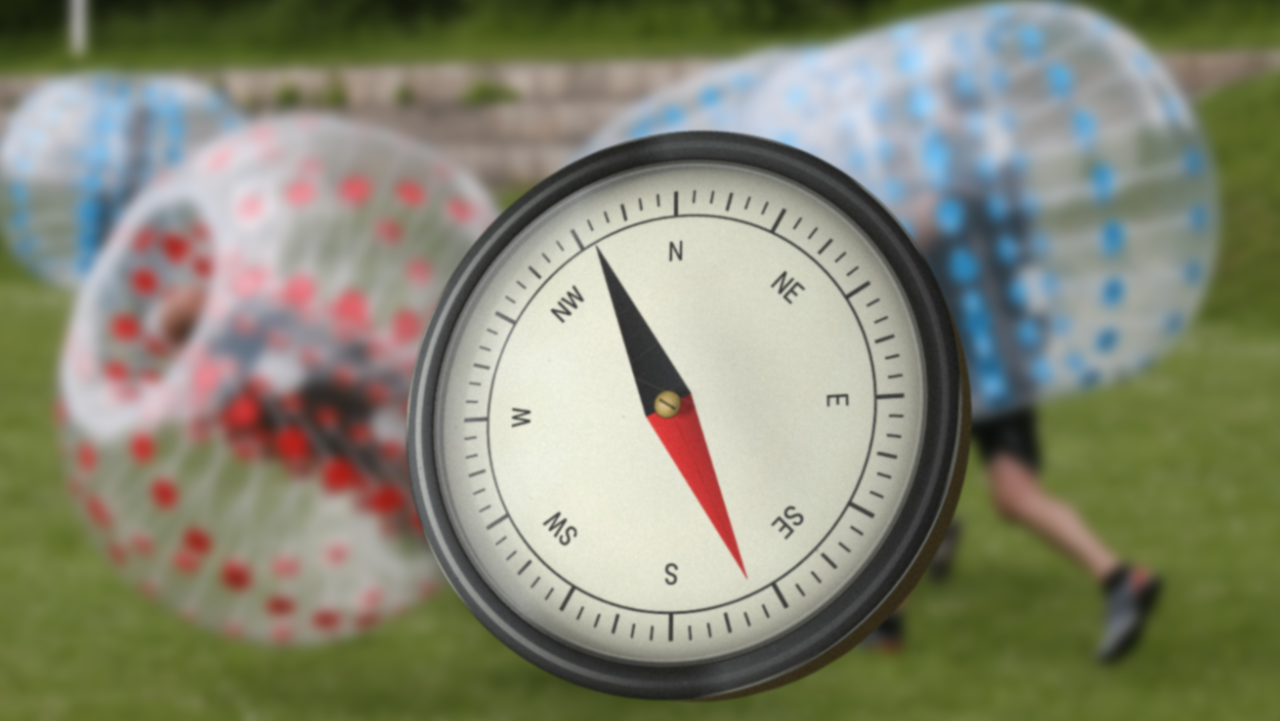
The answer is 155 °
